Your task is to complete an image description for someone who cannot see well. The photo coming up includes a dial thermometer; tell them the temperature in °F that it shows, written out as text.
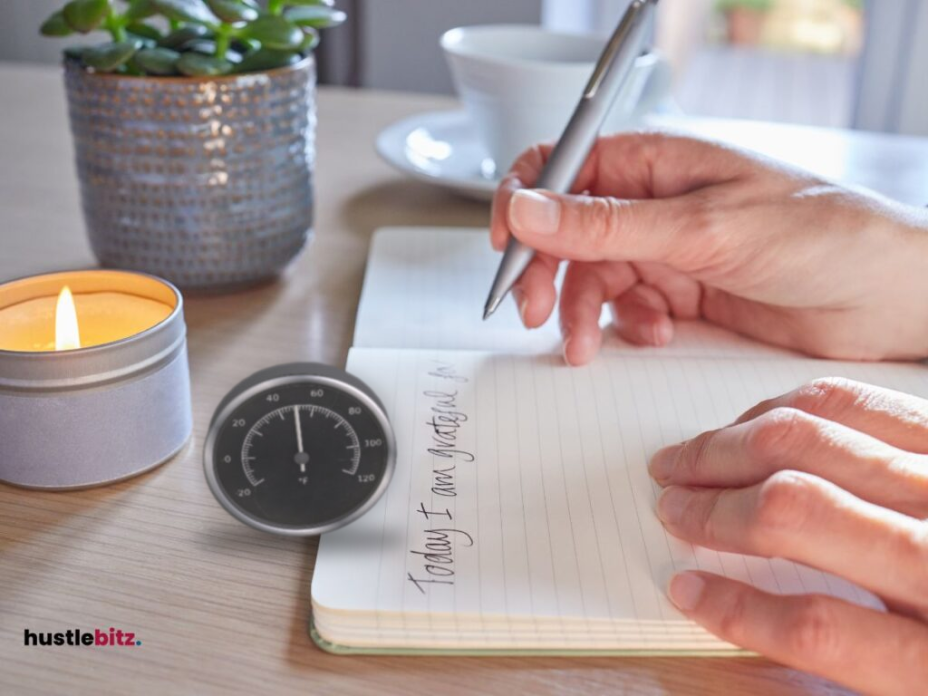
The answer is 50 °F
